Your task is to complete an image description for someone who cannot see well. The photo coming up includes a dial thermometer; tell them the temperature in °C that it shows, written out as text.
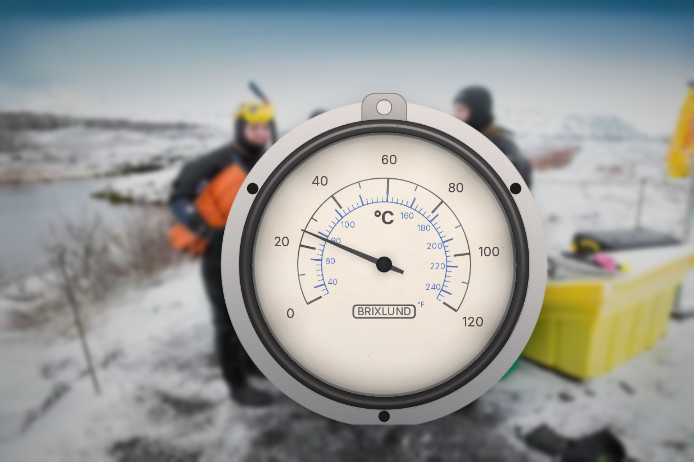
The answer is 25 °C
